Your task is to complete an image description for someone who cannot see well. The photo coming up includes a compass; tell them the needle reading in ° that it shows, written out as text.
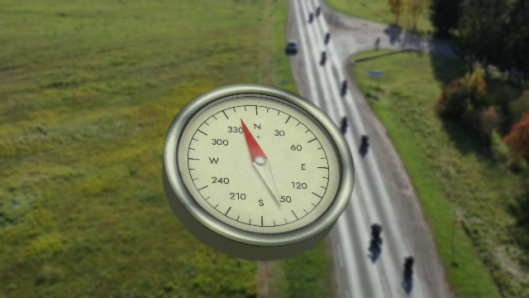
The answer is 340 °
